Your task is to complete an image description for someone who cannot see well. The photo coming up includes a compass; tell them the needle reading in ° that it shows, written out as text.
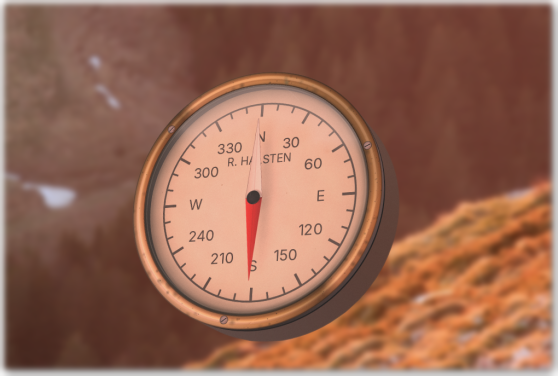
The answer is 180 °
